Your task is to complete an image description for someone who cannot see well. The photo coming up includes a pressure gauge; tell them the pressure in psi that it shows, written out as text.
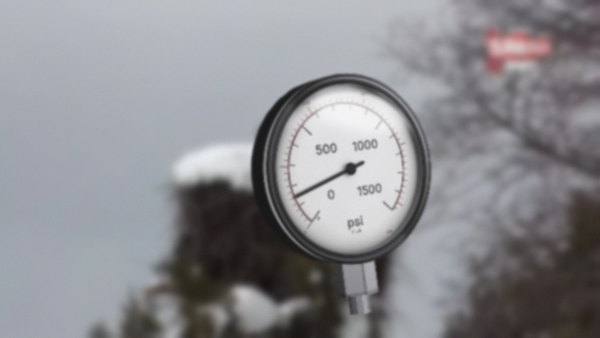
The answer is 150 psi
